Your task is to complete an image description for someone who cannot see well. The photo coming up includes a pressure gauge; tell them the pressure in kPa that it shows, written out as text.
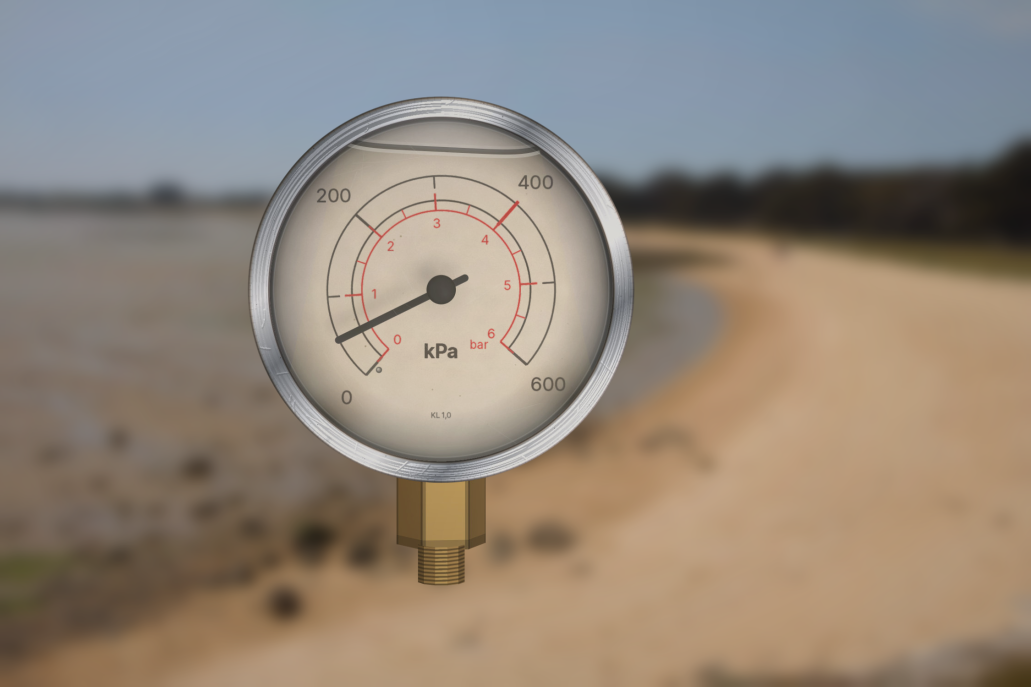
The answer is 50 kPa
